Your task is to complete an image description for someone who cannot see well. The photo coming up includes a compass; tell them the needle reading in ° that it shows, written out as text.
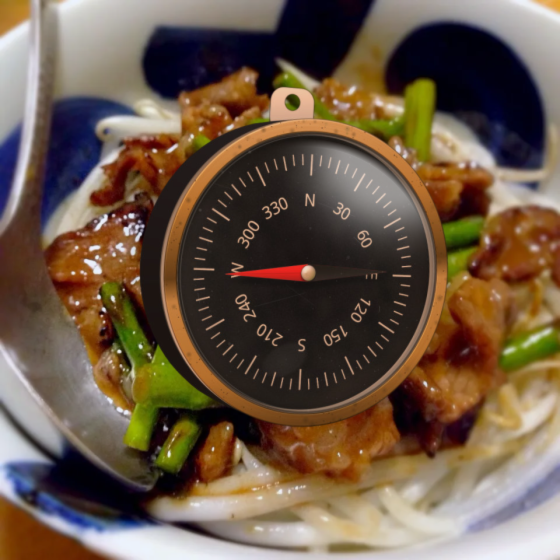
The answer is 267.5 °
